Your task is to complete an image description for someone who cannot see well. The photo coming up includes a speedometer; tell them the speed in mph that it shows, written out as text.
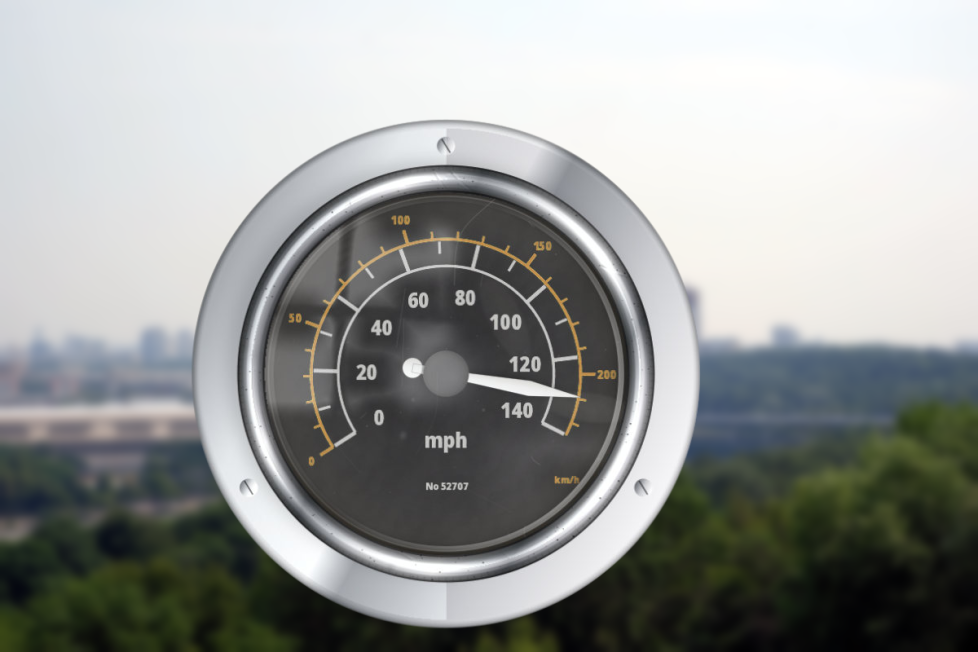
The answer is 130 mph
